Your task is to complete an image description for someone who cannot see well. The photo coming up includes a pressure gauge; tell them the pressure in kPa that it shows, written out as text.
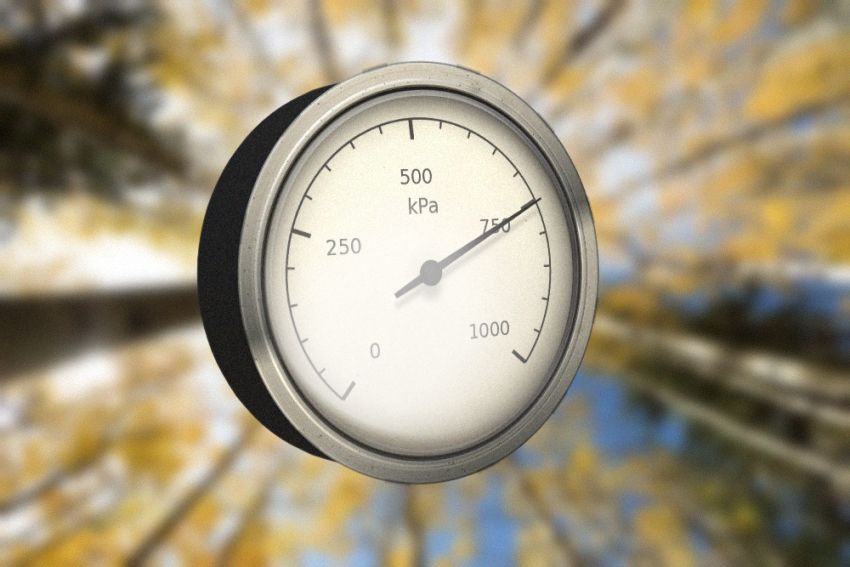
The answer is 750 kPa
